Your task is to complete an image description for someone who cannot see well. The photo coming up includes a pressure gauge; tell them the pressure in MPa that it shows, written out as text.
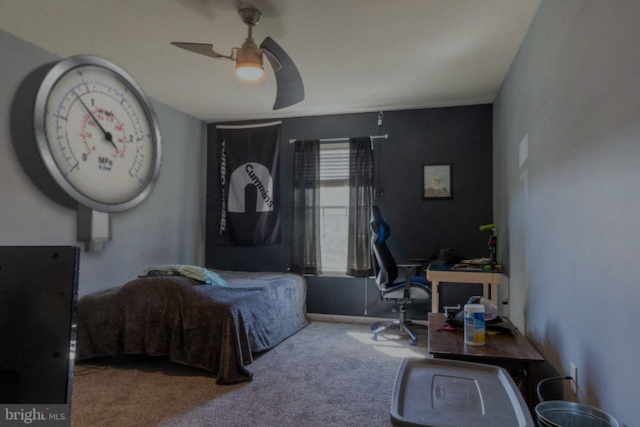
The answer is 0.8 MPa
